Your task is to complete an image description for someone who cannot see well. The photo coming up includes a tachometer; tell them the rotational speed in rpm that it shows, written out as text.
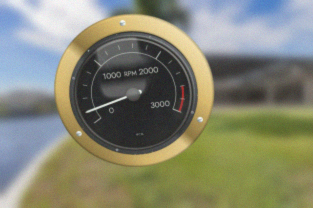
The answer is 200 rpm
